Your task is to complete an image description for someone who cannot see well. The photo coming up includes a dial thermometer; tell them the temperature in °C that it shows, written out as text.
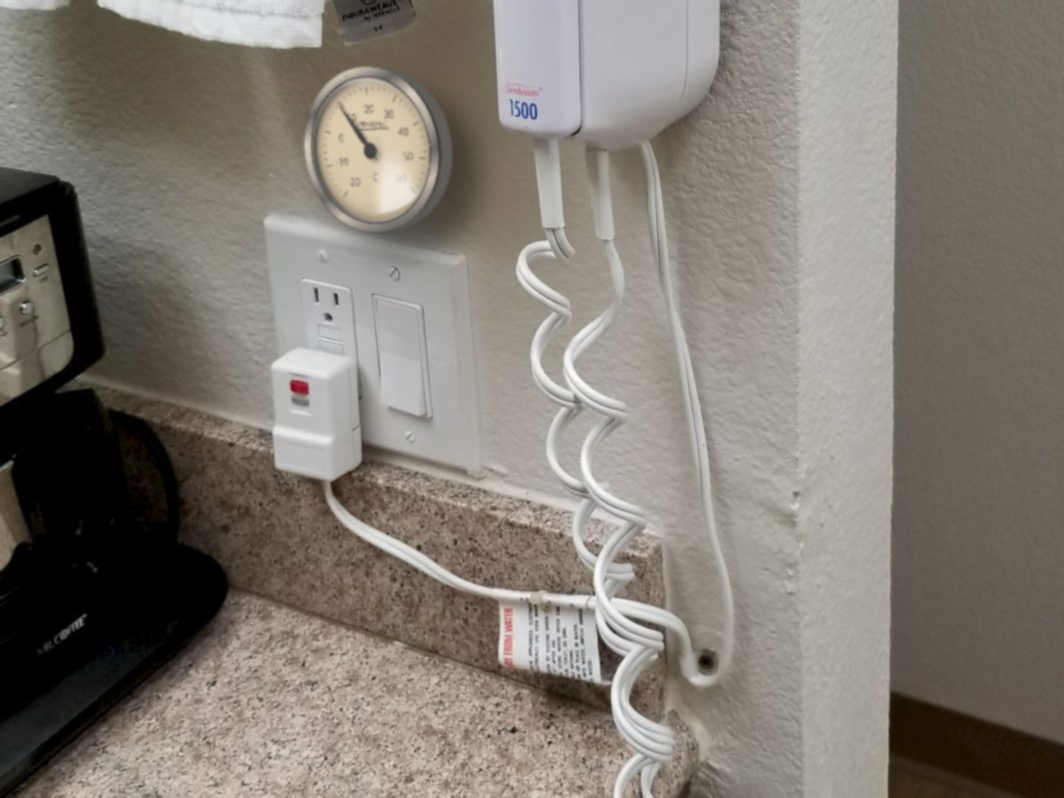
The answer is 10 °C
